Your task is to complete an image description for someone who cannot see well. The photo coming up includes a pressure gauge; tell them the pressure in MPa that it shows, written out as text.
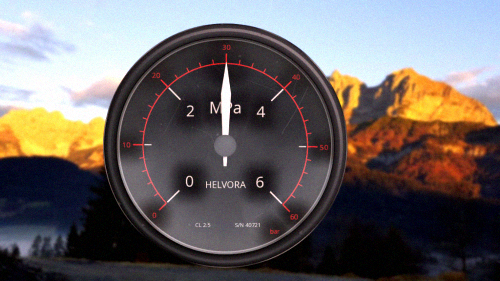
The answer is 3 MPa
